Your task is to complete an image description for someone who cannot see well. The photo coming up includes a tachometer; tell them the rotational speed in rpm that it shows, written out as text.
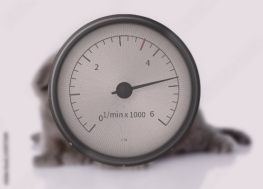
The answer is 4800 rpm
